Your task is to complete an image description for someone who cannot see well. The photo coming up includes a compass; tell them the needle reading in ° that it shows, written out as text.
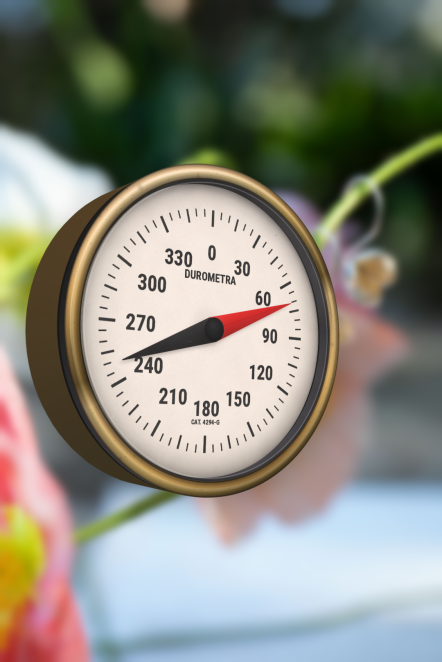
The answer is 70 °
